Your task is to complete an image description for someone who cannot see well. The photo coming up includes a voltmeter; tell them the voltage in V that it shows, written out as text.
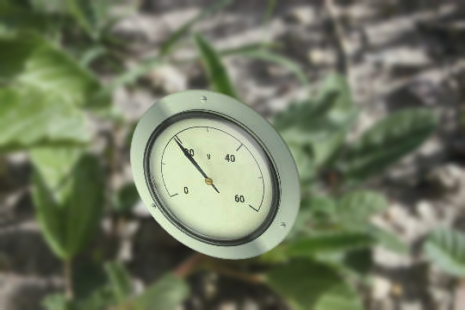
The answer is 20 V
